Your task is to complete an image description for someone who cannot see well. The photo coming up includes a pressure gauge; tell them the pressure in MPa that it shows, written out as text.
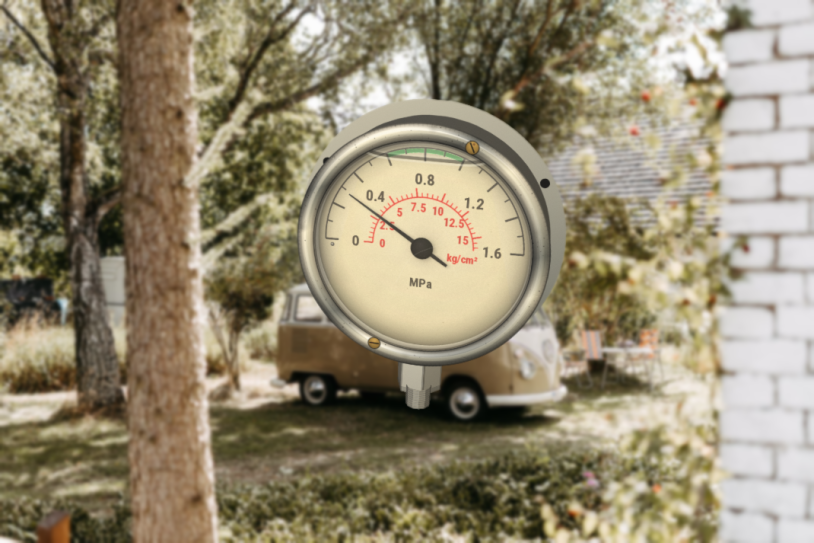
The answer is 0.3 MPa
